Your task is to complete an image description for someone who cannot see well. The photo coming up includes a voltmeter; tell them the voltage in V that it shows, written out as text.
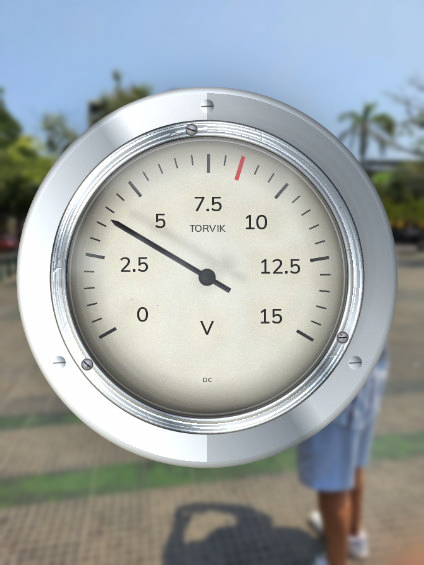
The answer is 3.75 V
